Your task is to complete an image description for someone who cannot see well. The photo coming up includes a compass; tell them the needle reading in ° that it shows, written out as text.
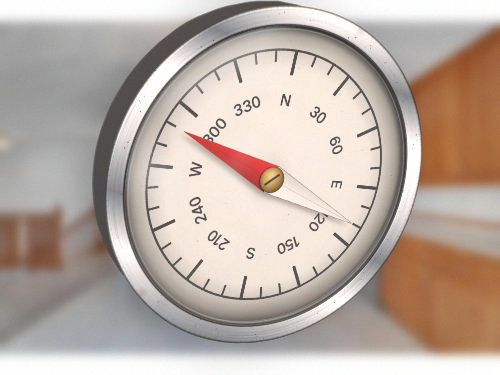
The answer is 290 °
